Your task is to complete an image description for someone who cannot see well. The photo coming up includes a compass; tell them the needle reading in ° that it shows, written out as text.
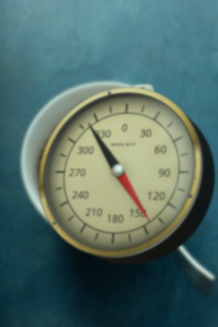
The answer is 142.5 °
